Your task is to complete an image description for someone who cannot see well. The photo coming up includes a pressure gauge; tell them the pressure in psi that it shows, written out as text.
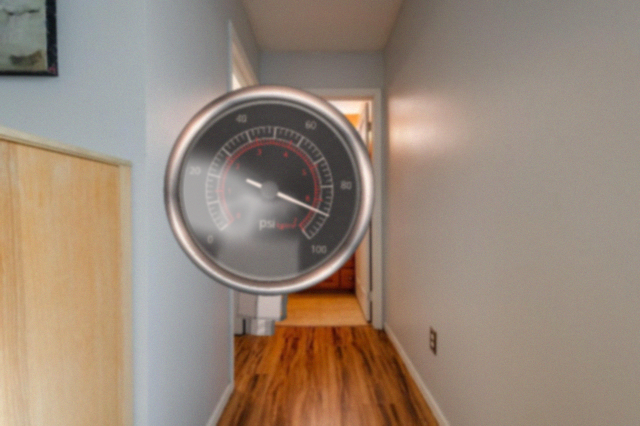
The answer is 90 psi
